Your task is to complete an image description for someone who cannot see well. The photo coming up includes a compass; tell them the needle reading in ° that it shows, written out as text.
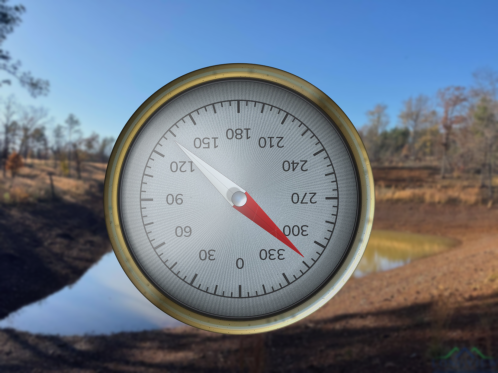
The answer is 312.5 °
